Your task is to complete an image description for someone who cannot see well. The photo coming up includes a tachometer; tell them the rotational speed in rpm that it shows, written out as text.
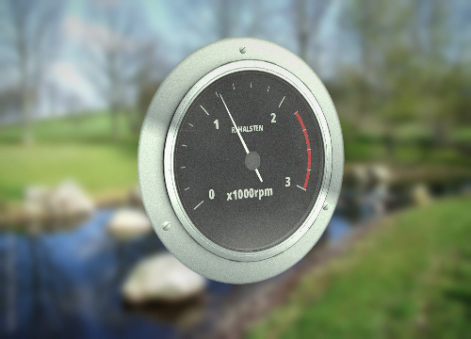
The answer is 1200 rpm
